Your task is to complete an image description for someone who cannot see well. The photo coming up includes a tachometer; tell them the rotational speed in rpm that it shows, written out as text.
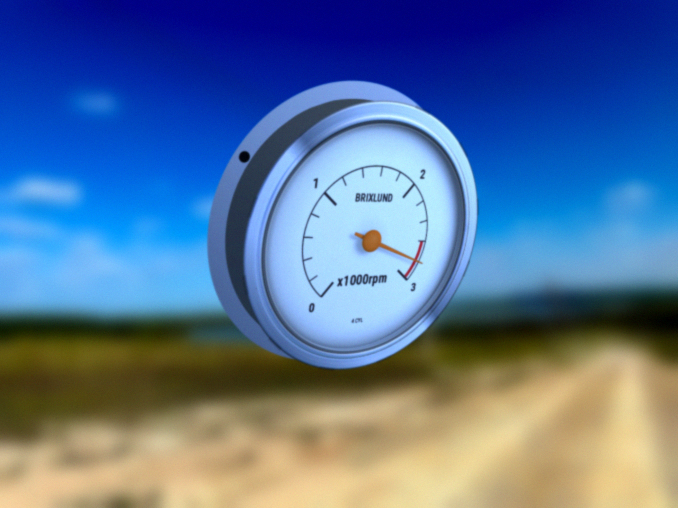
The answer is 2800 rpm
